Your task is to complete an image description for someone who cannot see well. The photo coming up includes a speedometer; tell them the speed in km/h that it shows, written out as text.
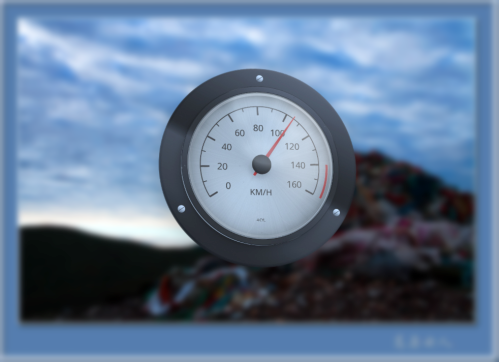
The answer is 105 km/h
